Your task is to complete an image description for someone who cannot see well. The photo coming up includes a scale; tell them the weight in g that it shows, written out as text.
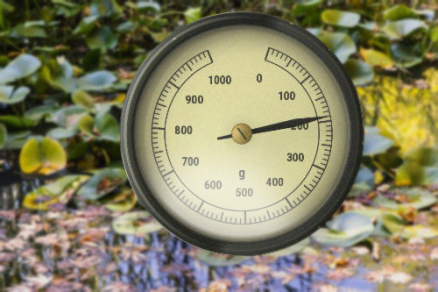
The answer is 190 g
